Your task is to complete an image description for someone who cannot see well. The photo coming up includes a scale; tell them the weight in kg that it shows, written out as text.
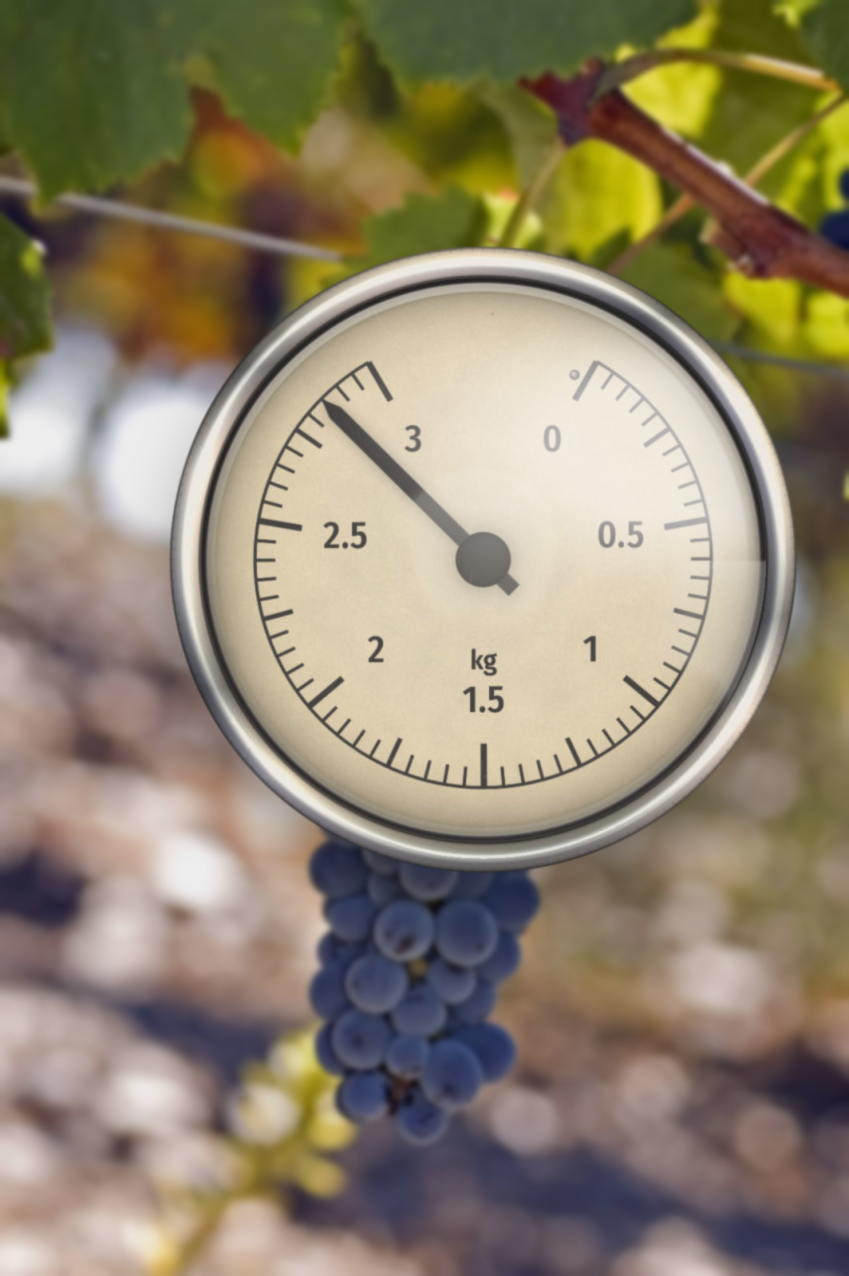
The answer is 2.85 kg
